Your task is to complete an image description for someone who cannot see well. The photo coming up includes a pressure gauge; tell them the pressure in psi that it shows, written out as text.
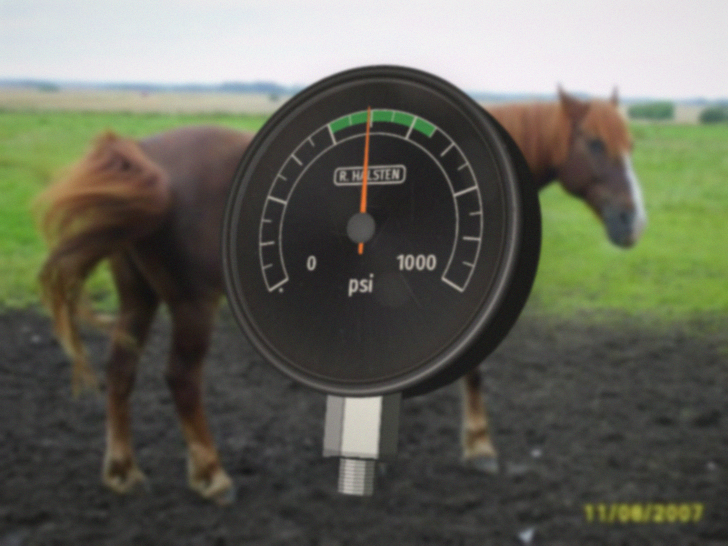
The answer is 500 psi
